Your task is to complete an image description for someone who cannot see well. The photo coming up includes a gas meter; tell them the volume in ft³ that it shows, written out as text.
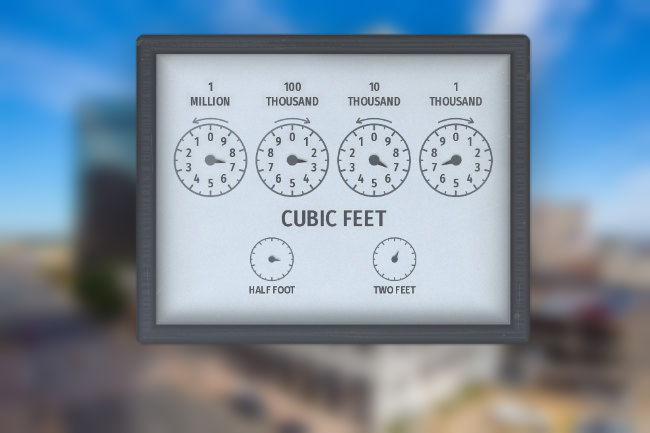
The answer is 726700 ft³
